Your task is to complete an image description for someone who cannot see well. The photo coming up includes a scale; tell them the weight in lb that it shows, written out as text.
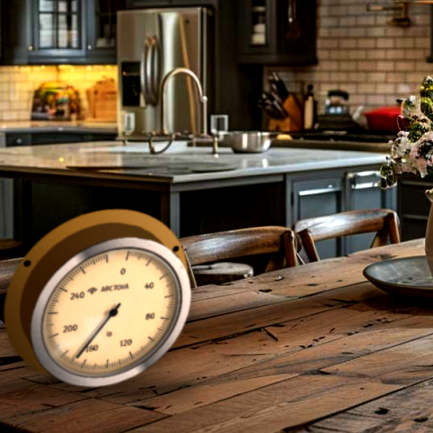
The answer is 170 lb
